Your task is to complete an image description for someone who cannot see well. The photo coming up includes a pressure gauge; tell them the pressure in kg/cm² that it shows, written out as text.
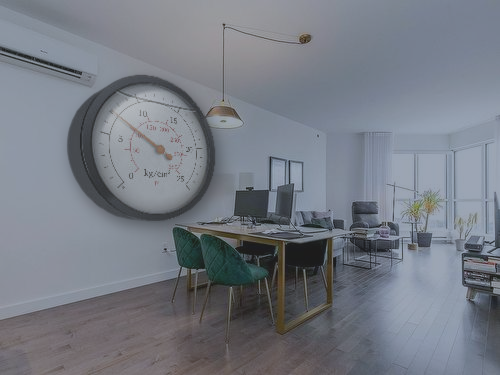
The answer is 7 kg/cm²
